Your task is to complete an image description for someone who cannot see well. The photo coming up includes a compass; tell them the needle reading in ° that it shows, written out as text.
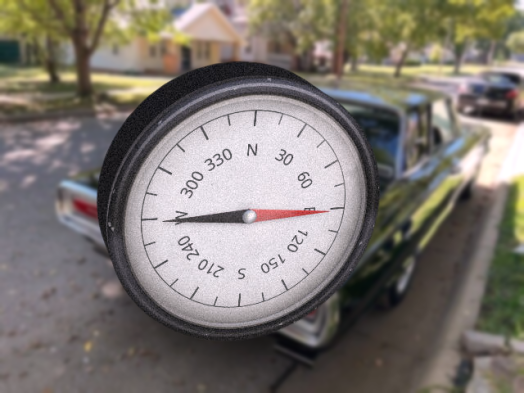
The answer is 90 °
